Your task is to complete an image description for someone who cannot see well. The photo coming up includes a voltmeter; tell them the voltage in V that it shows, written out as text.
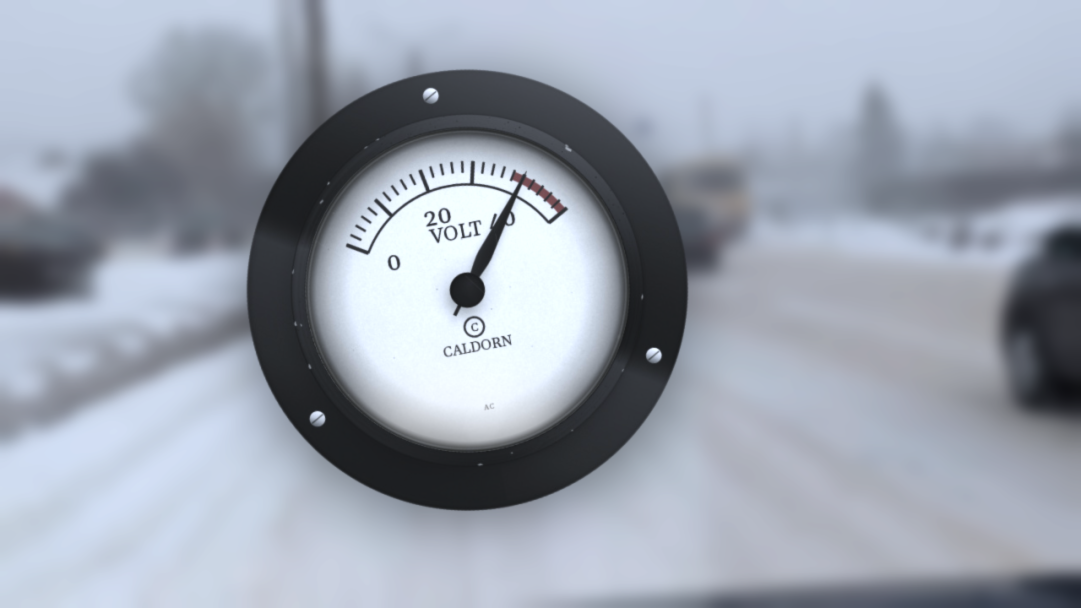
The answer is 40 V
